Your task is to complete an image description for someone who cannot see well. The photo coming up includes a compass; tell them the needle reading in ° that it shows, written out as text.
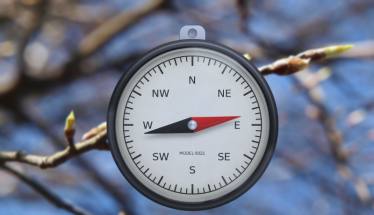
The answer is 80 °
